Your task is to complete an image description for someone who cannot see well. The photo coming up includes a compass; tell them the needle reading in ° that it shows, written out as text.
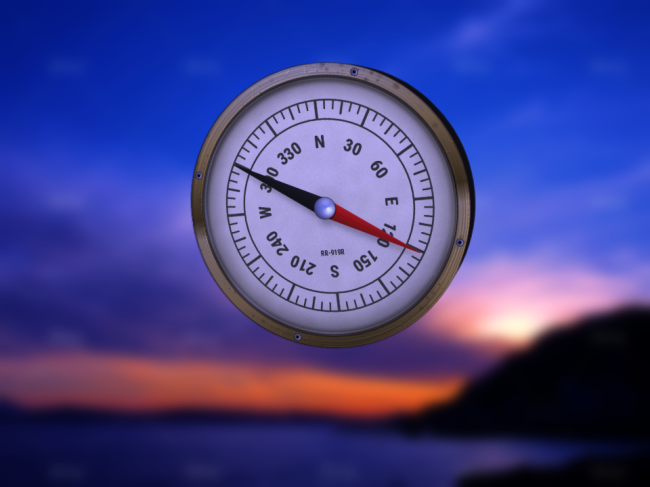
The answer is 120 °
